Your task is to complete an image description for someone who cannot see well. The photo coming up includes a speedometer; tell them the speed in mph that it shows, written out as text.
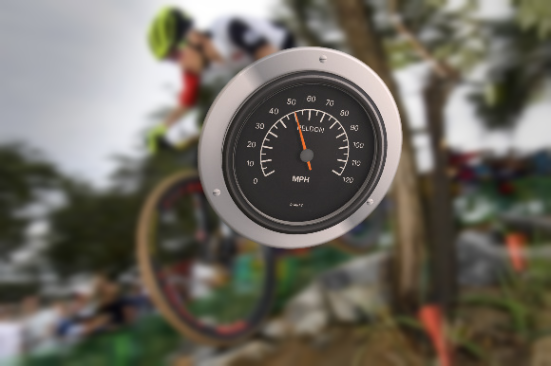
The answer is 50 mph
